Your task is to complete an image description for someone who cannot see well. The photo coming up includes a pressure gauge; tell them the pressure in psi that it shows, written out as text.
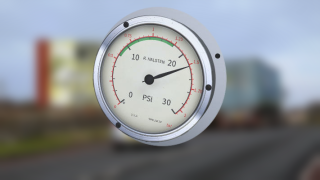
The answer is 22 psi
